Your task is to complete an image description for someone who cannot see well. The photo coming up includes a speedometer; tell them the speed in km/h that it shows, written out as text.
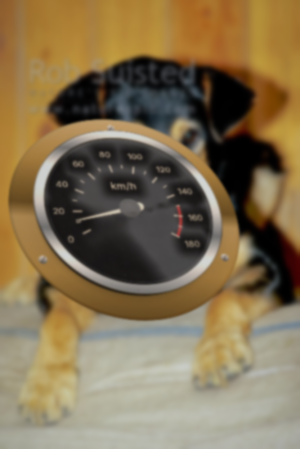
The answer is 10 km/h
